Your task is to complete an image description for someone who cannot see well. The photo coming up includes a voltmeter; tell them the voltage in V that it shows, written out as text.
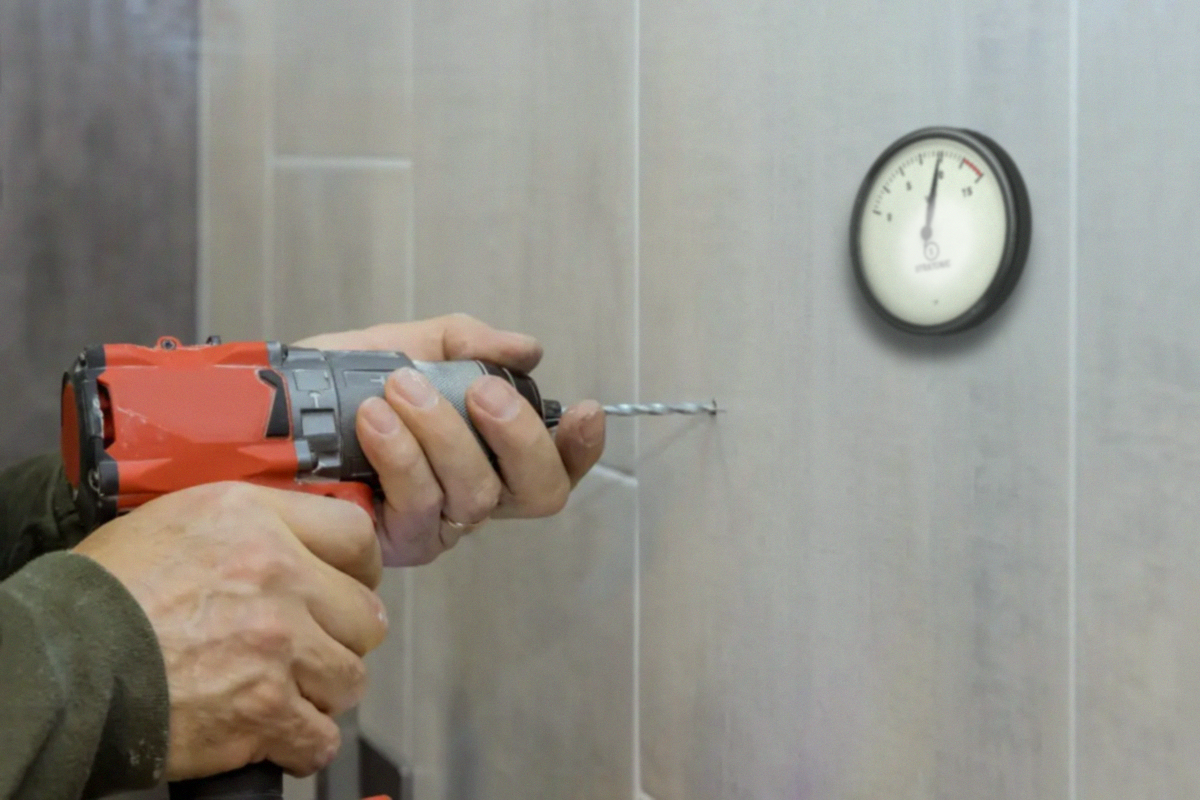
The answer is 10 V
